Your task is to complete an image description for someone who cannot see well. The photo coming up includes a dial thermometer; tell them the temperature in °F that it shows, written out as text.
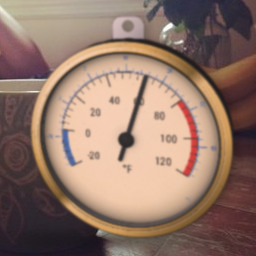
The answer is 60 °F
